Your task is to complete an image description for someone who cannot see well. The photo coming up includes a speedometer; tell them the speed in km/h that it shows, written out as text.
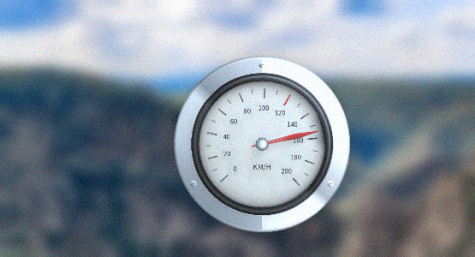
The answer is 155 km/h
